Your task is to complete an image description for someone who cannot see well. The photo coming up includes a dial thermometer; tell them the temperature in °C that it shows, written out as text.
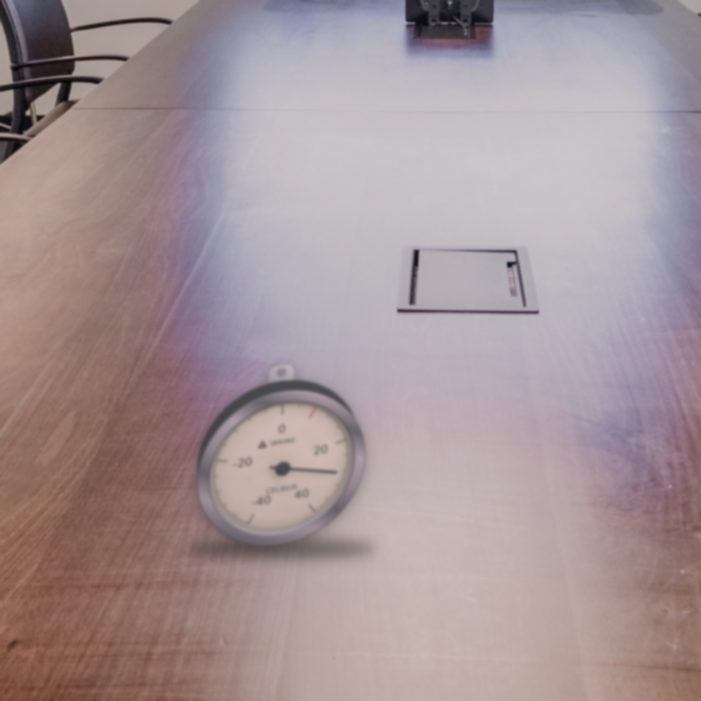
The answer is 28 °C
